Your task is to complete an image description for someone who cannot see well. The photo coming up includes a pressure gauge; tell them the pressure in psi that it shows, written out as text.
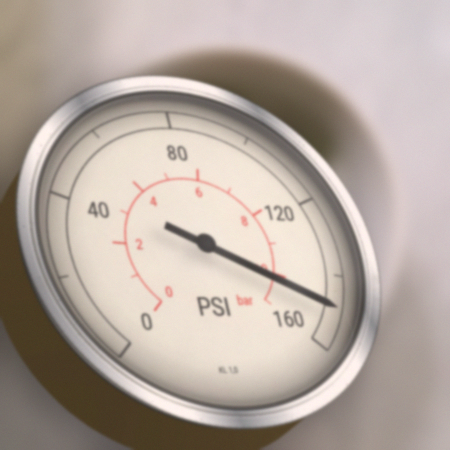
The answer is 150 psi
